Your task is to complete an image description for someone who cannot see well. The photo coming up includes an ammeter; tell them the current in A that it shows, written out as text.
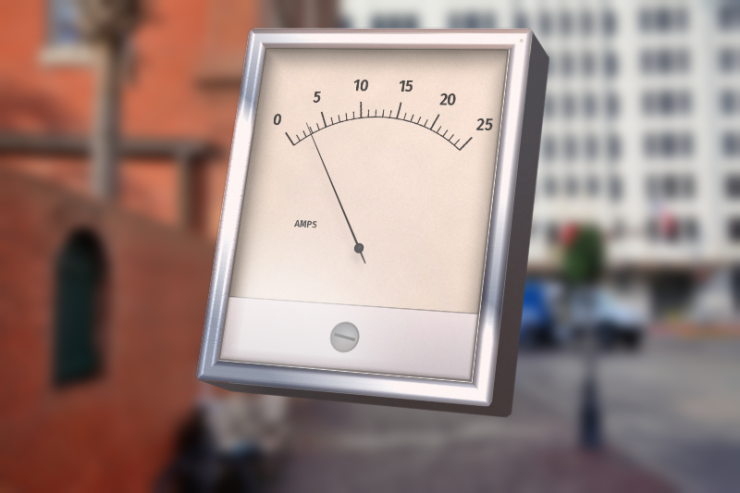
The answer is 3 A
